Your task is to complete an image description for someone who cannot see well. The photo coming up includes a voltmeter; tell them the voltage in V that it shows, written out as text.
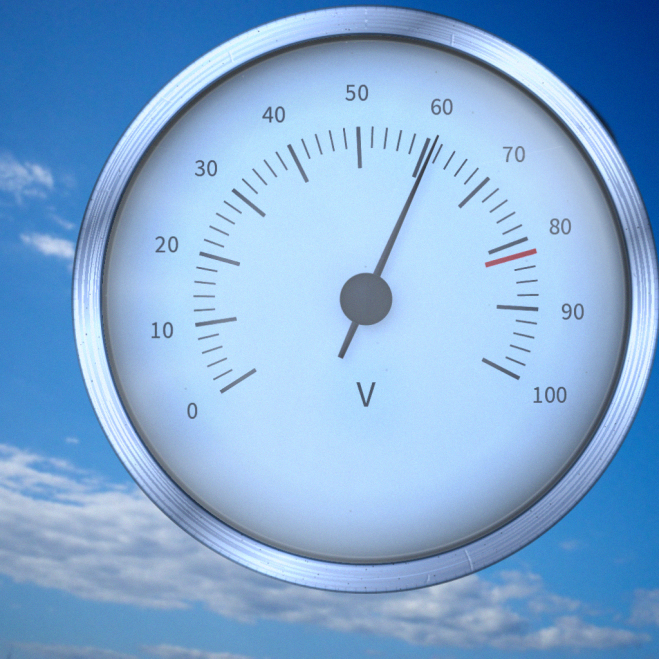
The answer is 61 V
